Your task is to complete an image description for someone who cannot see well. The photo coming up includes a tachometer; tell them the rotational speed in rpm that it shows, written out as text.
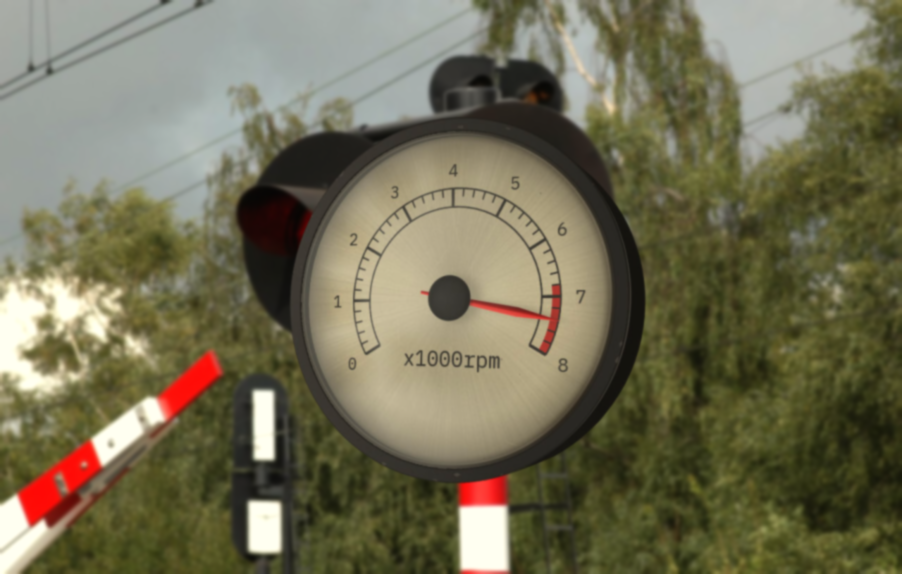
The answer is 7400 rpm
